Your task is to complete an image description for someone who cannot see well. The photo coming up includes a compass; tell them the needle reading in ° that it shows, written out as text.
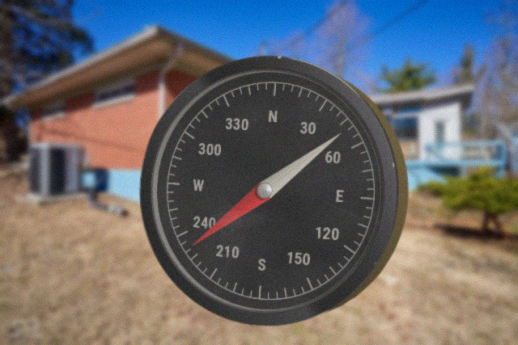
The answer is 230 °
